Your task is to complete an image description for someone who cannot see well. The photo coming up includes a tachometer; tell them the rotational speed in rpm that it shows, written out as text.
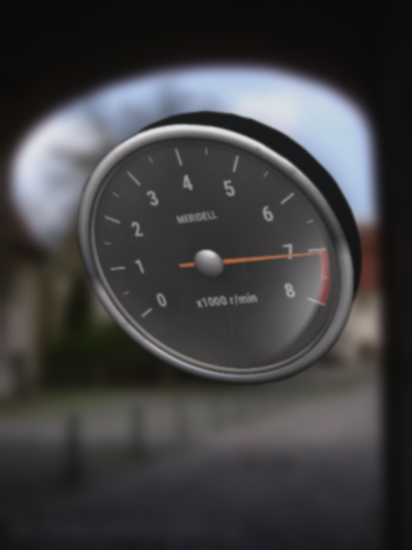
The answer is 7000 rpm
